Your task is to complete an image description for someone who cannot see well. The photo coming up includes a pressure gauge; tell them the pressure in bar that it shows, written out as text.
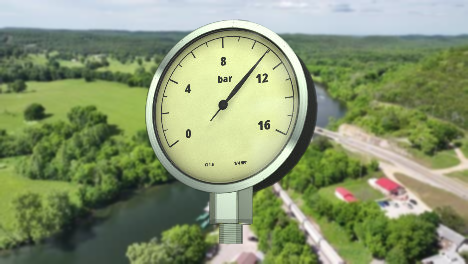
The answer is 11 bar
